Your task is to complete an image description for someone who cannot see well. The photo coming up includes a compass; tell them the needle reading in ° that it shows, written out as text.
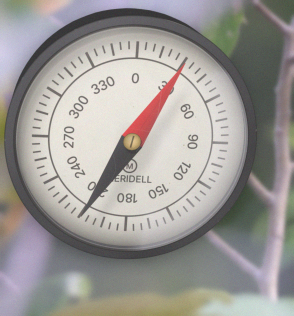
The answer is 30 °
